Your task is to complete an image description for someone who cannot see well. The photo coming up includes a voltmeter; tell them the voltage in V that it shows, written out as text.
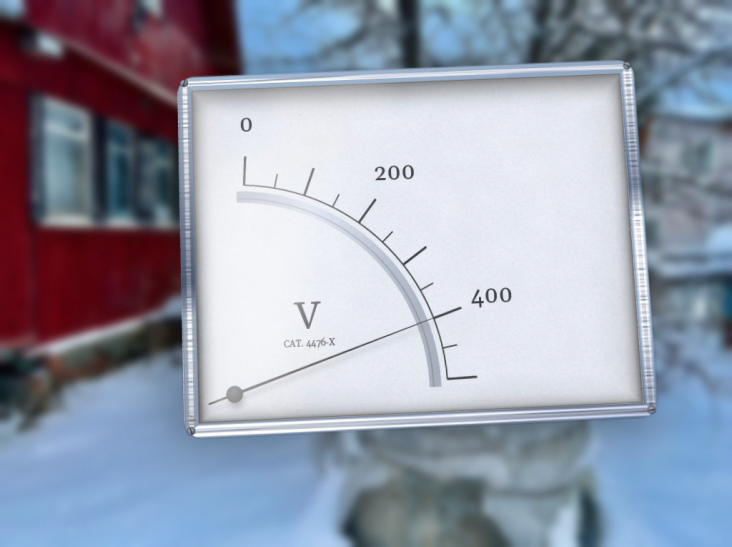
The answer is 400 V
